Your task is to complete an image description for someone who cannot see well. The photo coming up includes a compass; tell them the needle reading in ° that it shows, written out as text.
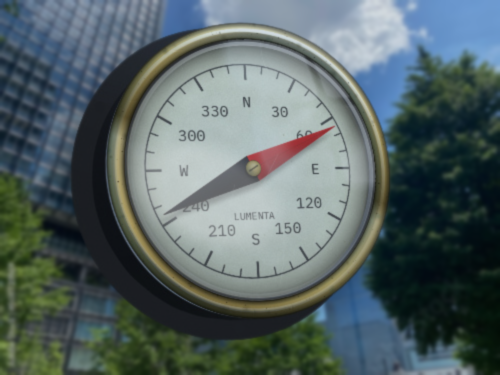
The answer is 65 °
